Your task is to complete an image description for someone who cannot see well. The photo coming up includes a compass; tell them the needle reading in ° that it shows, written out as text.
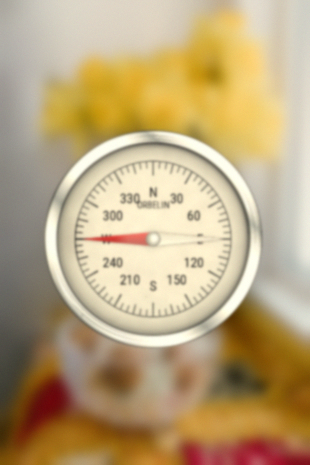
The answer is 270 °
